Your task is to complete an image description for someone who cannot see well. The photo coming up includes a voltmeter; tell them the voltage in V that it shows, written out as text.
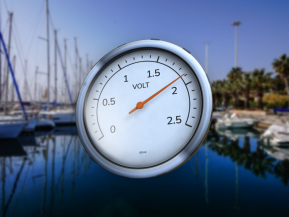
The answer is 1.9 V
